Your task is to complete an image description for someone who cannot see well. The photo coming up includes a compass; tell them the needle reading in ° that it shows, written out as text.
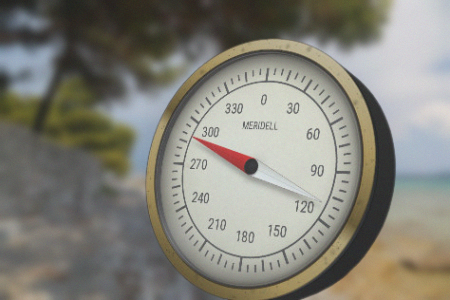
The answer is 290 °
